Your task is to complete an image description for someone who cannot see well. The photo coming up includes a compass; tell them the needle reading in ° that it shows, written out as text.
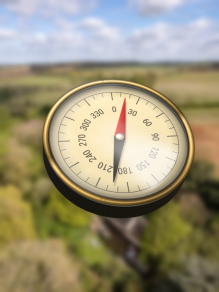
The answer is 15 °
